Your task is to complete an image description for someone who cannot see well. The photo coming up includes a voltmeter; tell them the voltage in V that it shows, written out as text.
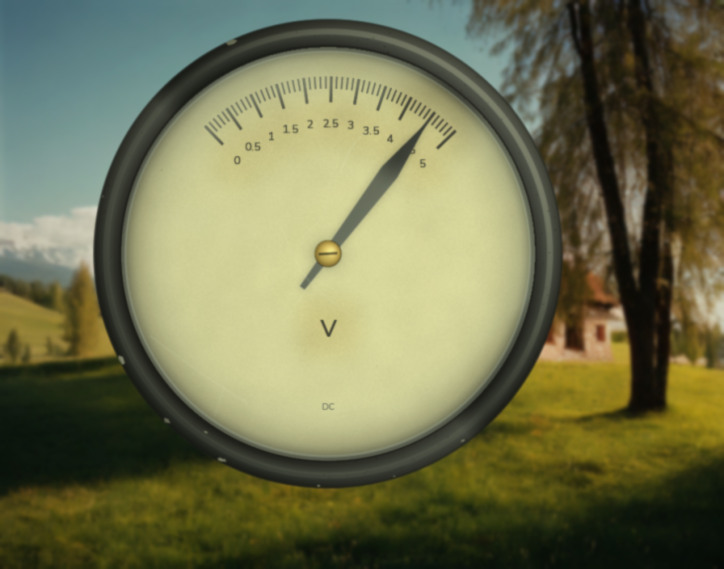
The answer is 4.5 V
